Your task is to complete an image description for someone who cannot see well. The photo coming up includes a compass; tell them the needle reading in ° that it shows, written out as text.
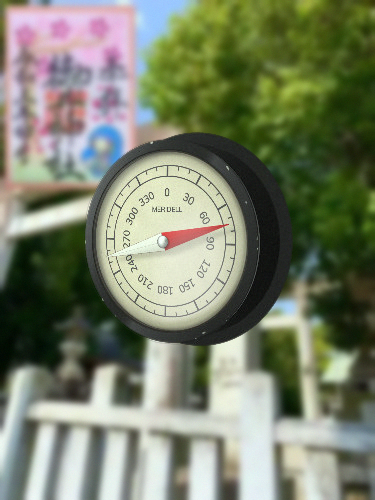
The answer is 75 °
